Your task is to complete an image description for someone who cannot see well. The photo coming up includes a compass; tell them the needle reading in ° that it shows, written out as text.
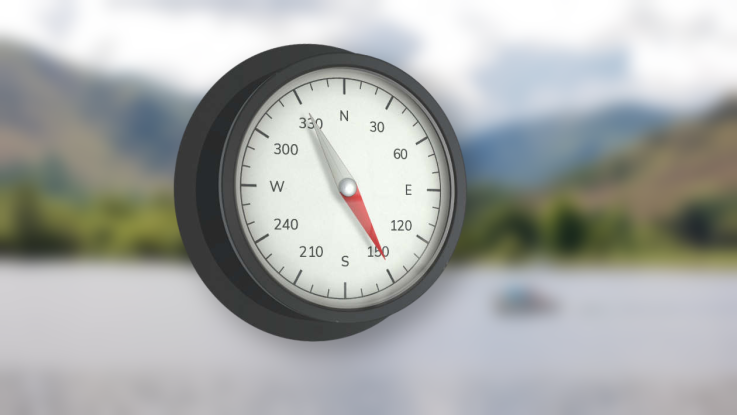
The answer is 150 °
